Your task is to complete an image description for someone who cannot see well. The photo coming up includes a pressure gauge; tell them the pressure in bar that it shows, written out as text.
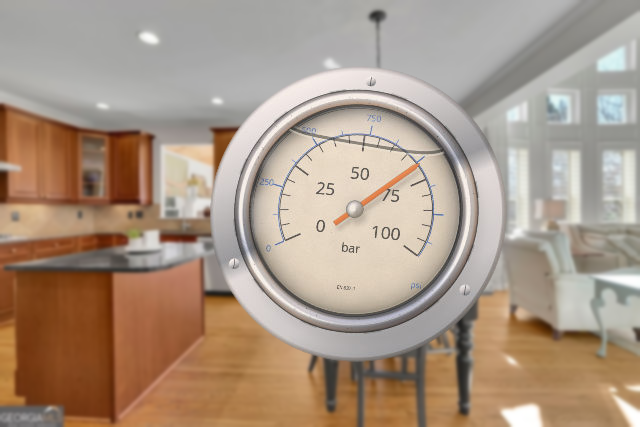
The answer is 70 bar
